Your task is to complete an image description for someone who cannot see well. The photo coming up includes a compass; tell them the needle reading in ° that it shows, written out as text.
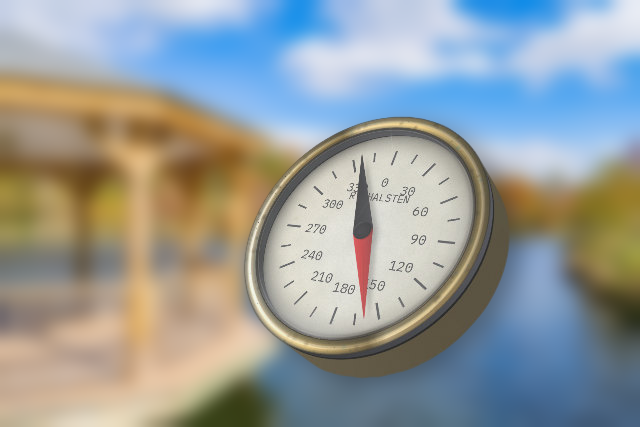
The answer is 157.5 °
